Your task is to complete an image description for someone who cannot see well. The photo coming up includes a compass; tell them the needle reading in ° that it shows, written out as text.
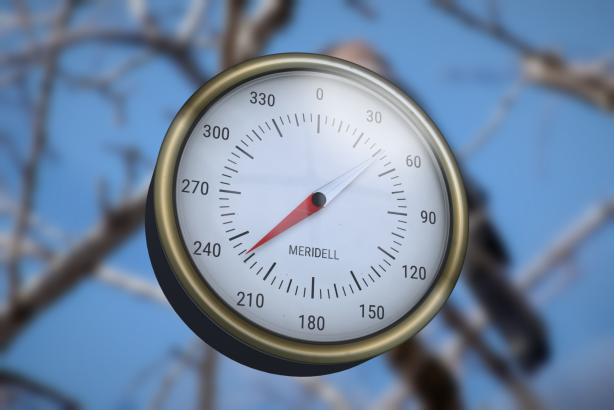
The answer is 227.5 °
